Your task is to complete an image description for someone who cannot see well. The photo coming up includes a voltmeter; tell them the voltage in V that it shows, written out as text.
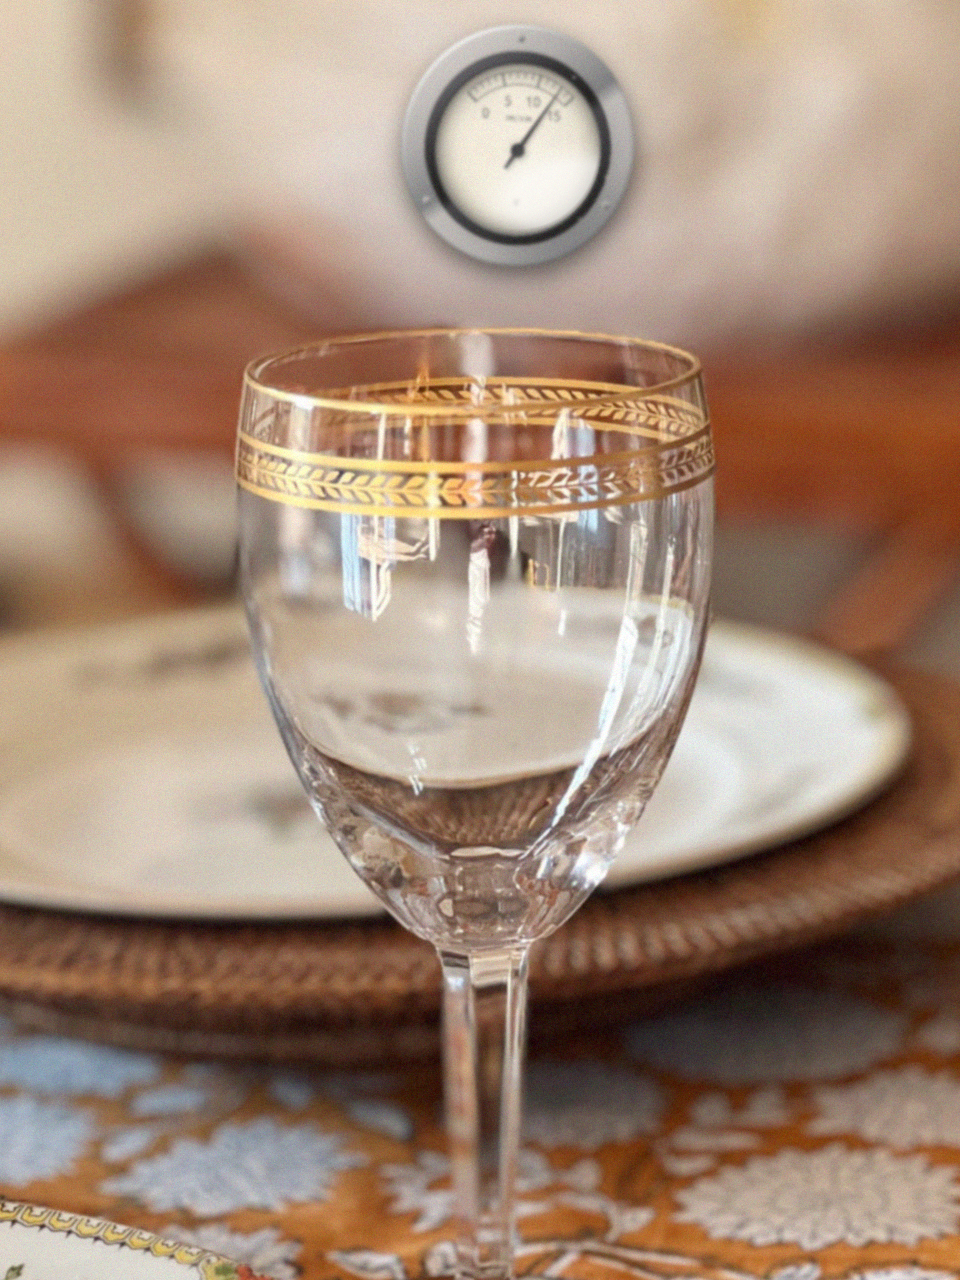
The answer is 13 V
